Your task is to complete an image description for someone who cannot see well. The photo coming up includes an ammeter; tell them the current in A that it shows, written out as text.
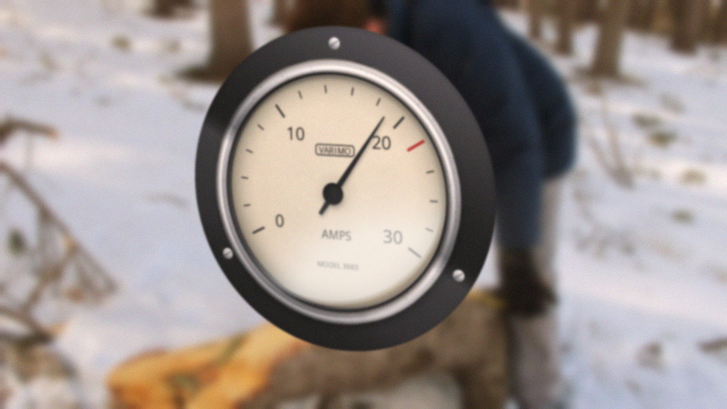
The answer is 19 A
